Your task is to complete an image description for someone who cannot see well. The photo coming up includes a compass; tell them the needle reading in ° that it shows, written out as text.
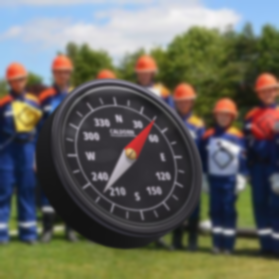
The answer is 45 °
